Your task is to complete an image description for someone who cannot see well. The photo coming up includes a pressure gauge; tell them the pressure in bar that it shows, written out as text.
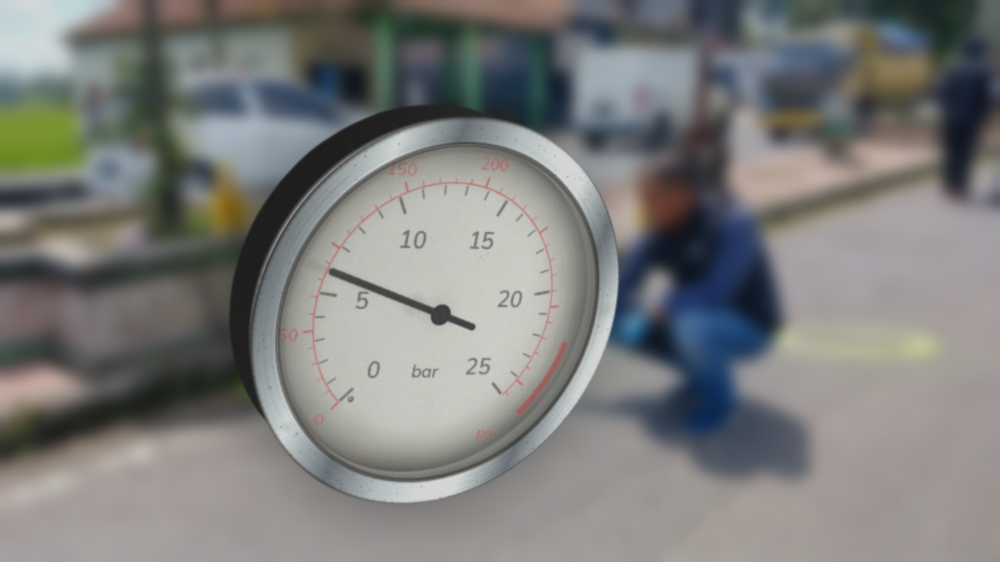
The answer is 6 bar
